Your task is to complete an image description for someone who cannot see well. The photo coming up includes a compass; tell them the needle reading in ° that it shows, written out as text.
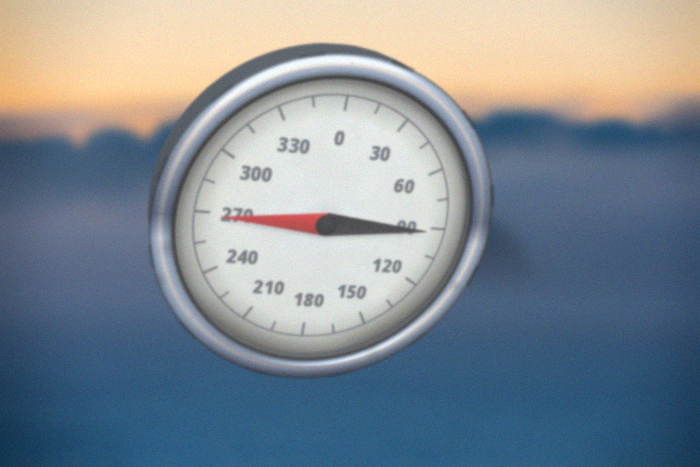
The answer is 270 °
